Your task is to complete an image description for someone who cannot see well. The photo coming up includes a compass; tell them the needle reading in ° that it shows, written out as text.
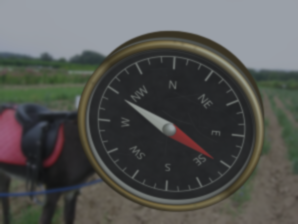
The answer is 120 °
